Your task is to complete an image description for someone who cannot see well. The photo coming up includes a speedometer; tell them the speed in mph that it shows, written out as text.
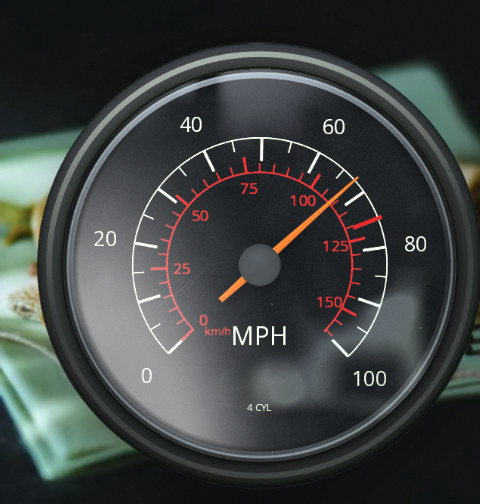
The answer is 67.5 mph
